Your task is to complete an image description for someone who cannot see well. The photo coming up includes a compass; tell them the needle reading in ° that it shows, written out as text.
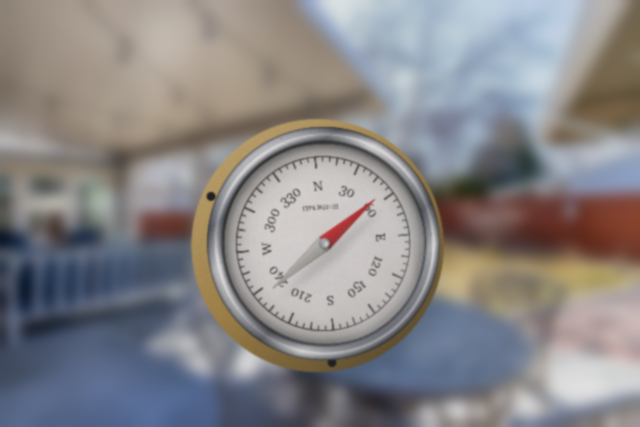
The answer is 55 °
